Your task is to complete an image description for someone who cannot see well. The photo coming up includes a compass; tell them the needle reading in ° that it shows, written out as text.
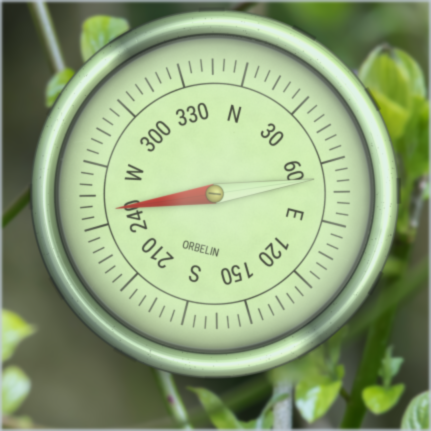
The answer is 247.5 °
